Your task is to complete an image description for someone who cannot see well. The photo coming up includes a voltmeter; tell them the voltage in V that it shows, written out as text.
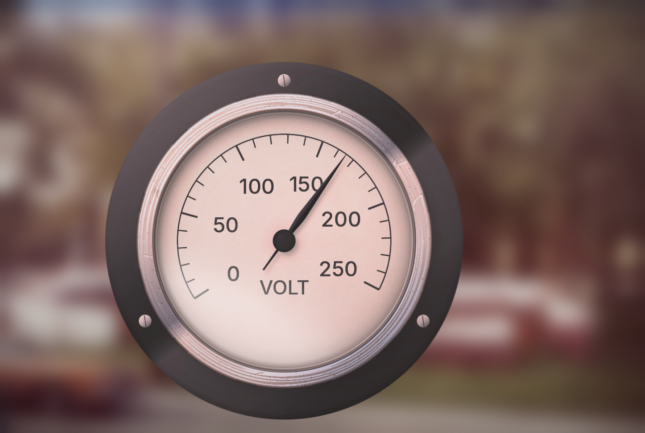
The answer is 165 V
